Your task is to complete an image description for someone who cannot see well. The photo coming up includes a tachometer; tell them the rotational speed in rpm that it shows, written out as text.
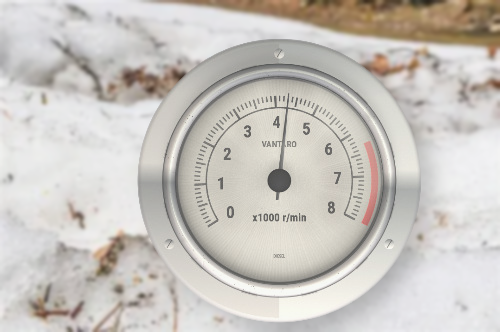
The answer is 4300 rpm
